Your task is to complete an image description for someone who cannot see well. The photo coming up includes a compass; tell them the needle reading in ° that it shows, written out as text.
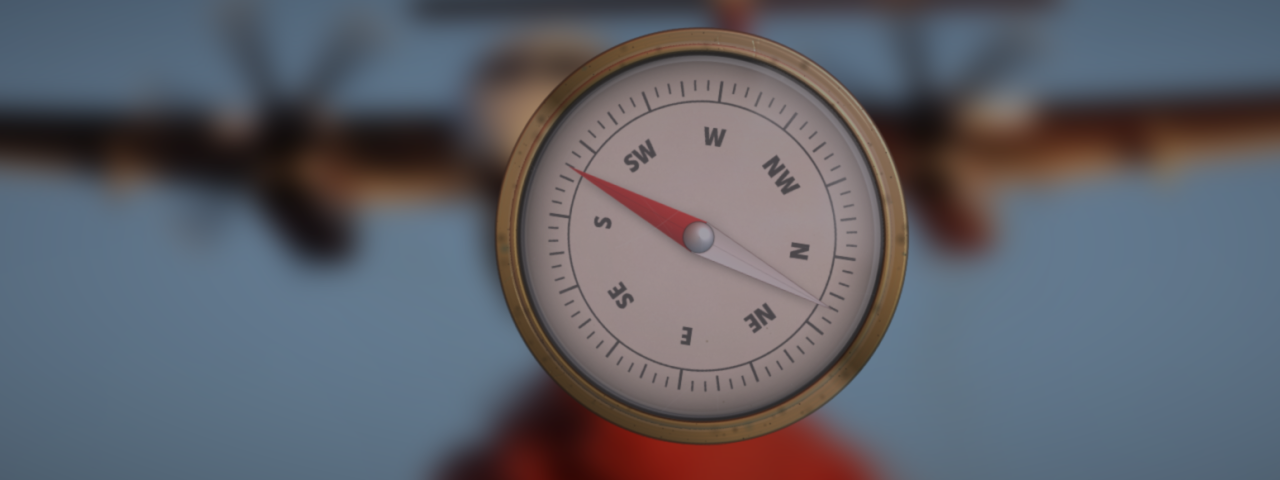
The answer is 200 °
